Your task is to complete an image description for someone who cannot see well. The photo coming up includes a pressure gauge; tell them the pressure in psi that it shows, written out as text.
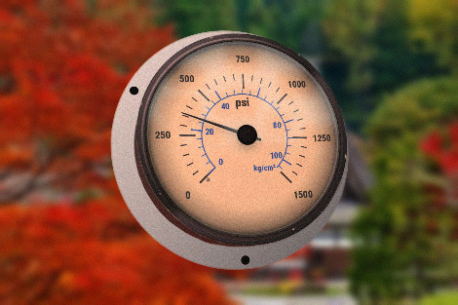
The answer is 350 psi
